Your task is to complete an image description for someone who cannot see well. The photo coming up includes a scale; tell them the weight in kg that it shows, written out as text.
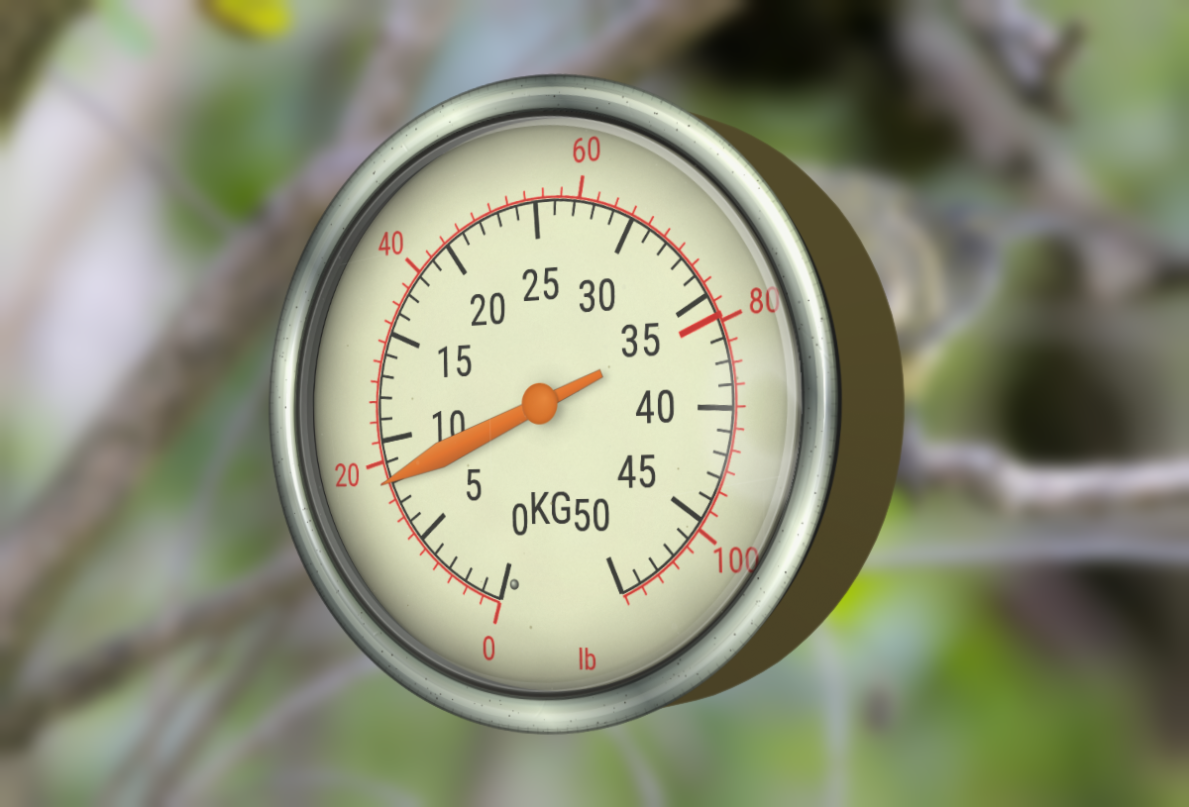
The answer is 8 kg
